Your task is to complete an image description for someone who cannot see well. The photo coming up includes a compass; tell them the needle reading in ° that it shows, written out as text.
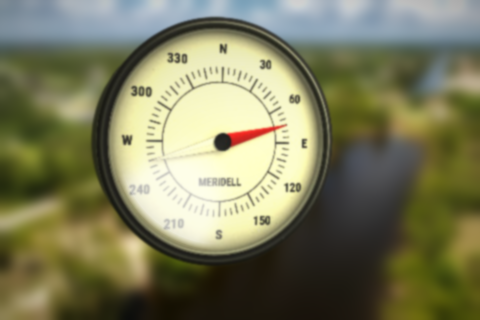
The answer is 75 °
